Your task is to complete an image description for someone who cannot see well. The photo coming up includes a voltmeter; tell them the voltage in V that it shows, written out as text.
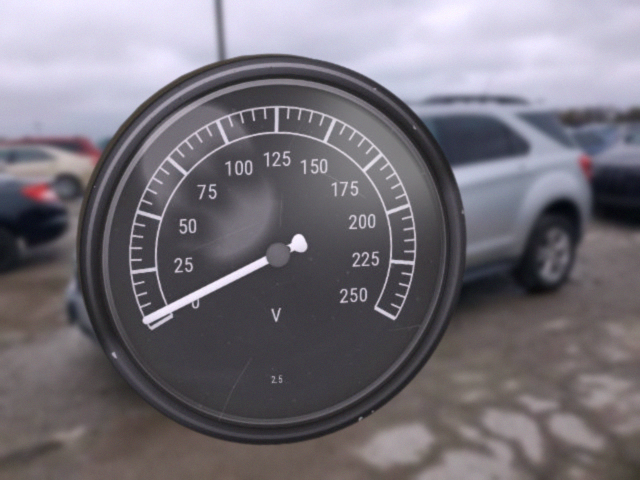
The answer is 5 V
